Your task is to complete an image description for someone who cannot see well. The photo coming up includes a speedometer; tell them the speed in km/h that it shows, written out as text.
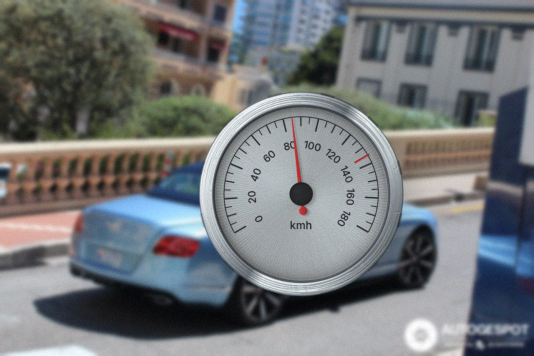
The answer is 85 km/h
